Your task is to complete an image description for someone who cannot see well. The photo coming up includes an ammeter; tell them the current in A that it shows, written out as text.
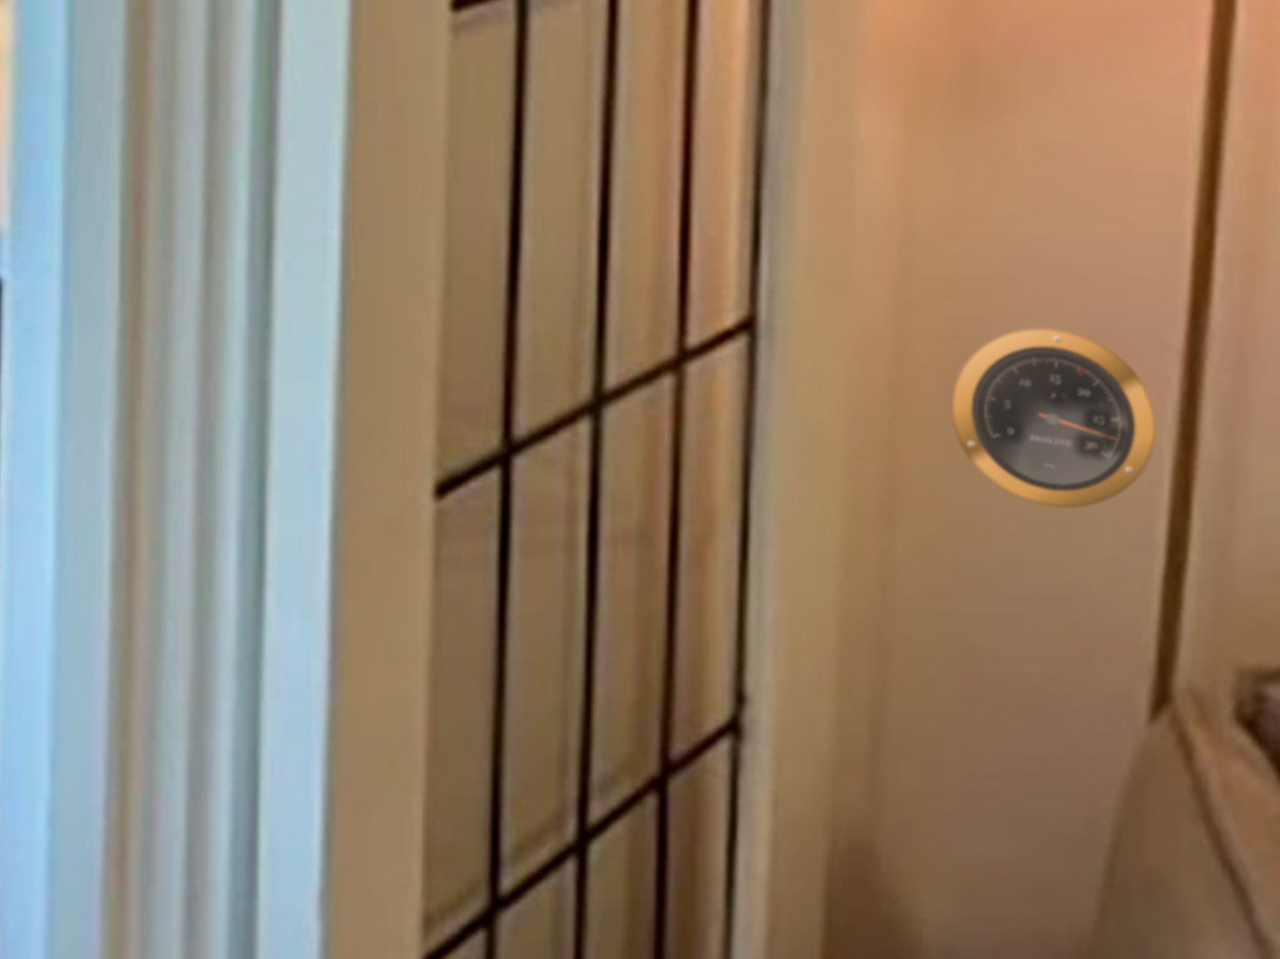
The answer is 27.5 A
